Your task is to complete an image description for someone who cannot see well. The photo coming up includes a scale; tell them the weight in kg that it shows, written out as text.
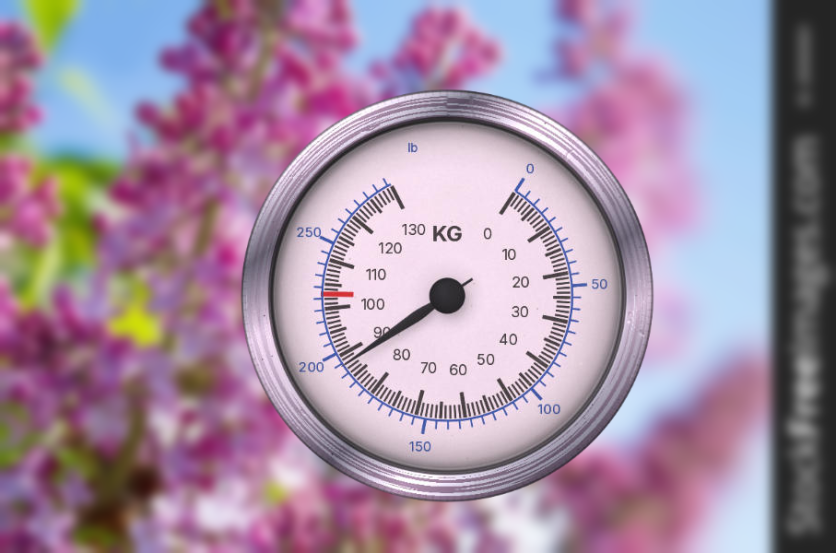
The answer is 88 kg
